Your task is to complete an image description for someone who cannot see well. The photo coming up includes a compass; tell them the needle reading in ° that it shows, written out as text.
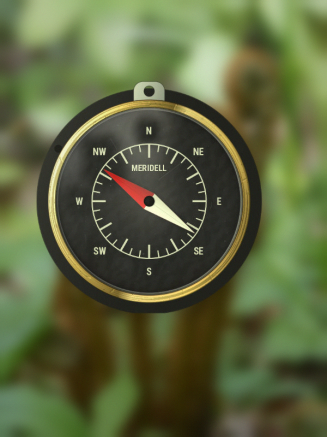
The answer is 305 °
